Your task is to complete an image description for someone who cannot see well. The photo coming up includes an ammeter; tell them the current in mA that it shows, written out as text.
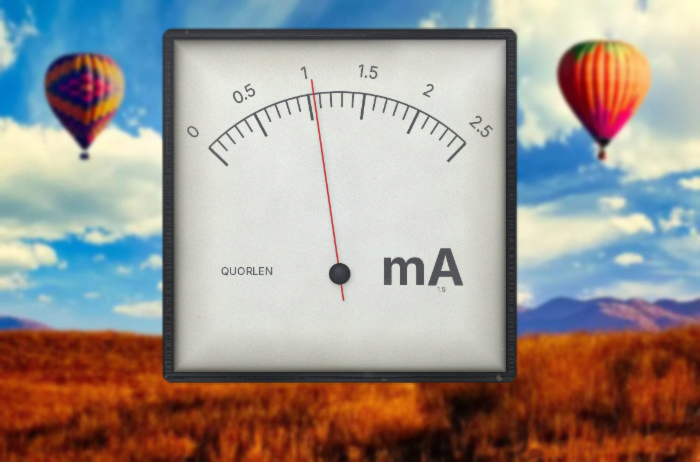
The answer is 1.05 mA
